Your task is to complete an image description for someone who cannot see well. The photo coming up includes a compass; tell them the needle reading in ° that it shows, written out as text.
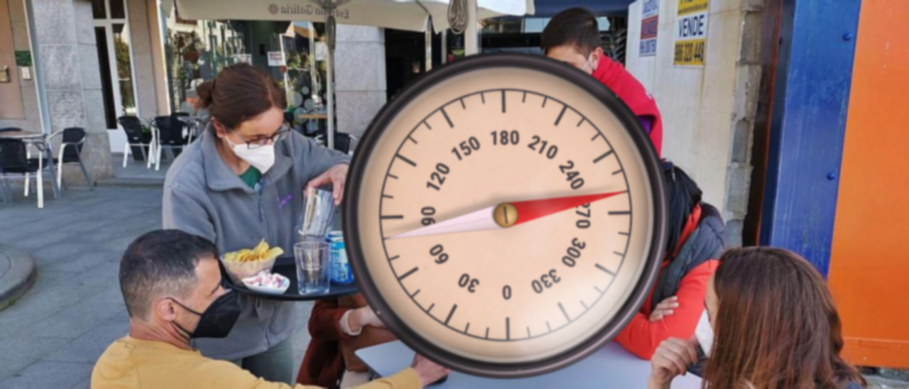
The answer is 260 °
